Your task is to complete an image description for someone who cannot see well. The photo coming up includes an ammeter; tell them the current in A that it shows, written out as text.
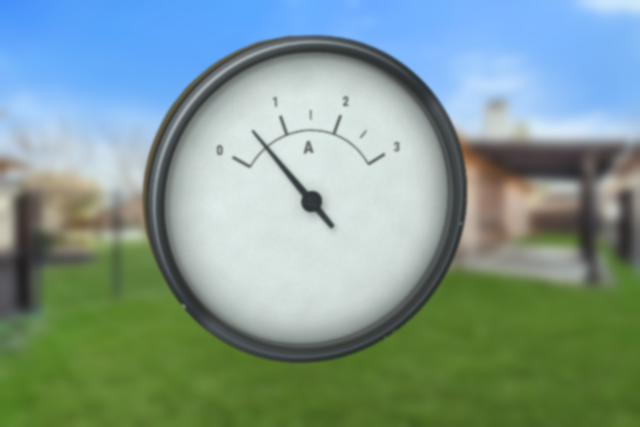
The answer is 0.5 A
